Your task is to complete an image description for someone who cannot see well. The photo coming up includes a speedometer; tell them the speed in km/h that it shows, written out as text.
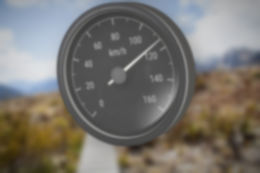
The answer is 115 km/h
